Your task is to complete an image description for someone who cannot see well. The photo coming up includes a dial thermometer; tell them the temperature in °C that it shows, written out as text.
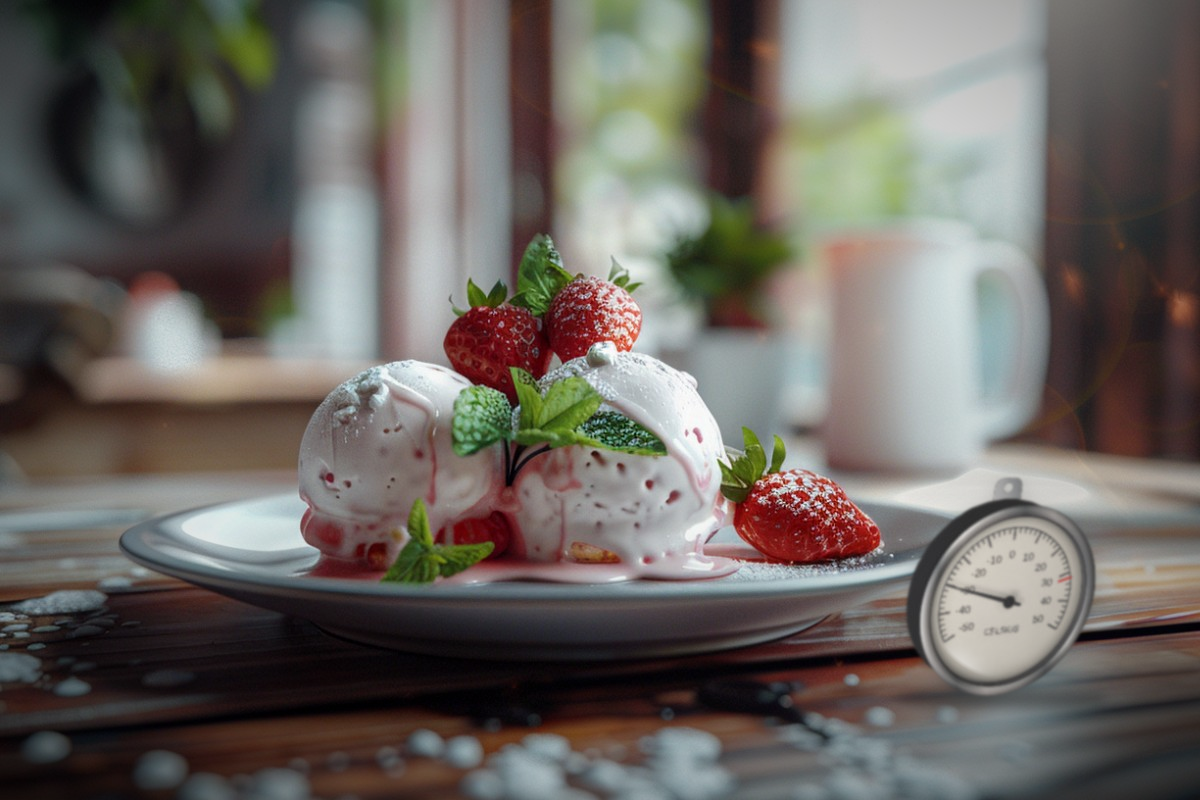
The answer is -30 °C
